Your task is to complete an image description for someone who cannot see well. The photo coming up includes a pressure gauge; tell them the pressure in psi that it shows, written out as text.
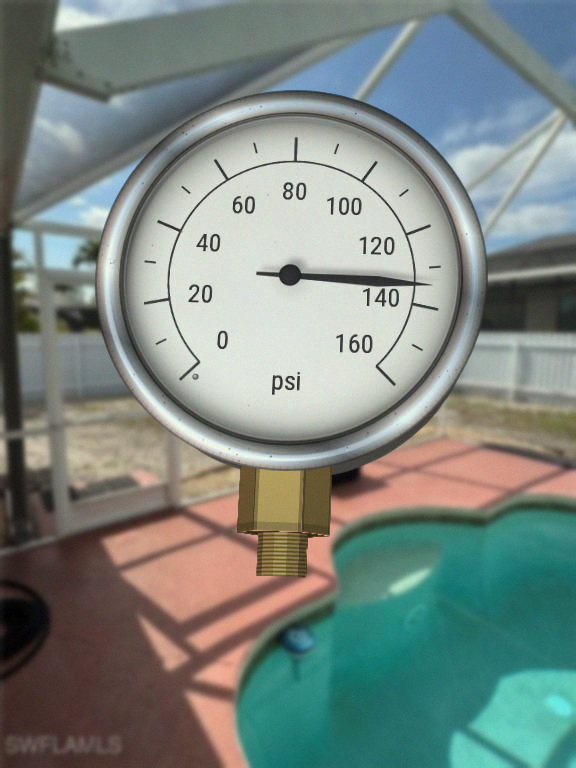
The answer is 135 psi
